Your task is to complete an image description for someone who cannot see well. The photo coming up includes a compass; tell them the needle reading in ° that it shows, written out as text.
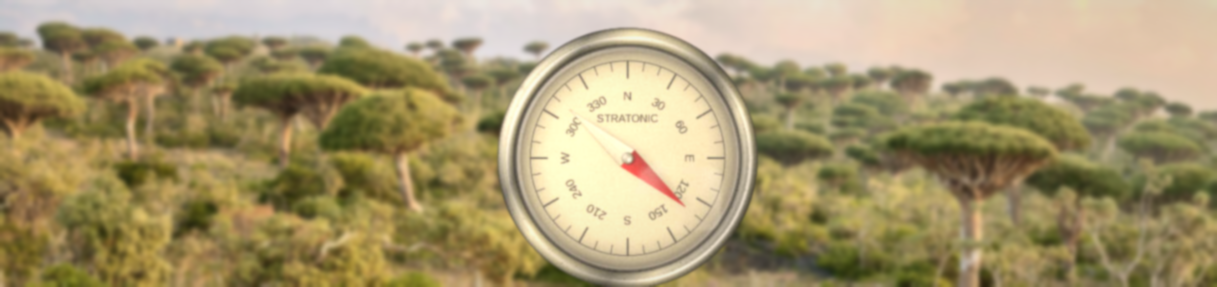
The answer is 130 °
